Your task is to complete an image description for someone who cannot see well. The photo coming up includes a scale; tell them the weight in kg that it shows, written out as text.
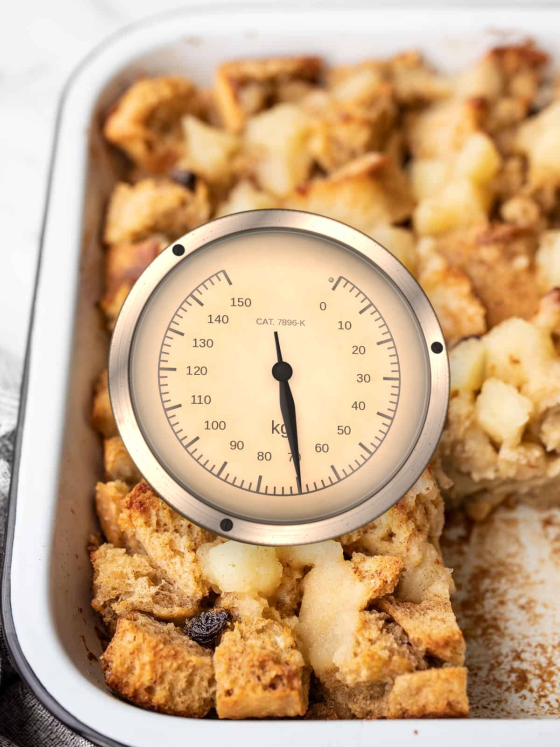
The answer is 70 kg
